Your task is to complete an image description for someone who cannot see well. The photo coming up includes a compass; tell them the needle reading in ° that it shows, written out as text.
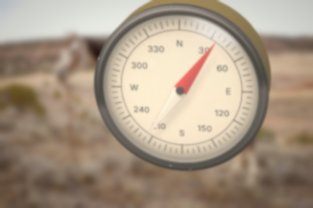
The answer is 35 °
